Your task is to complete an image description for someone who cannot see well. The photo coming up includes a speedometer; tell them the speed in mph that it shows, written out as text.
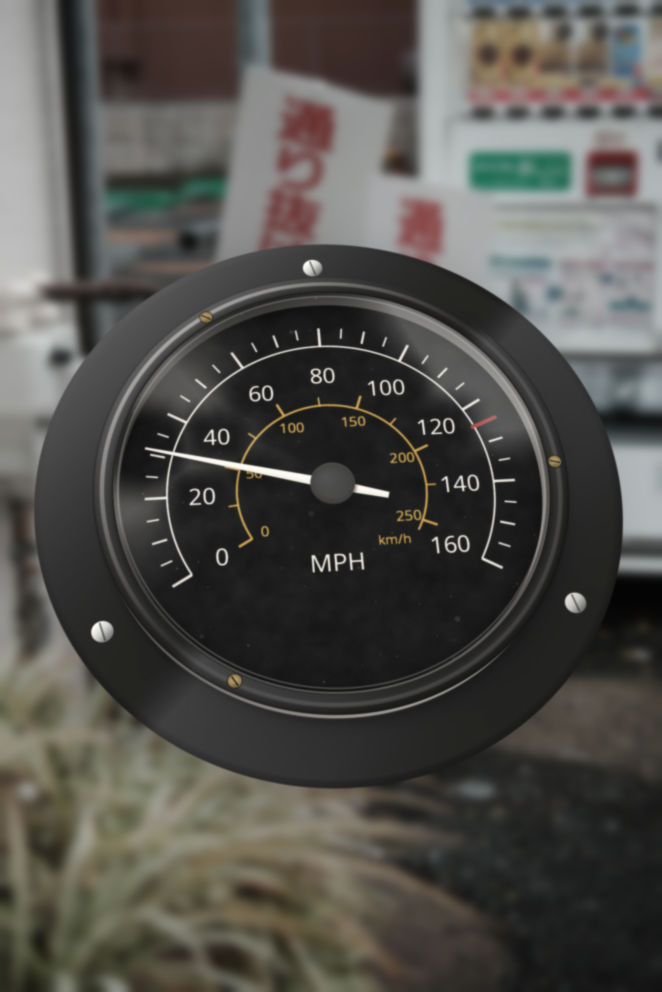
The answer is 30 mph
